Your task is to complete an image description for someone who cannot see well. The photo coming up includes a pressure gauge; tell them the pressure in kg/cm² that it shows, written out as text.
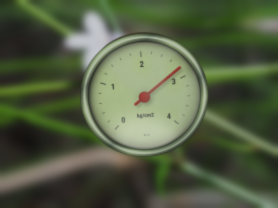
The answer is 2.8 kg/cm²
